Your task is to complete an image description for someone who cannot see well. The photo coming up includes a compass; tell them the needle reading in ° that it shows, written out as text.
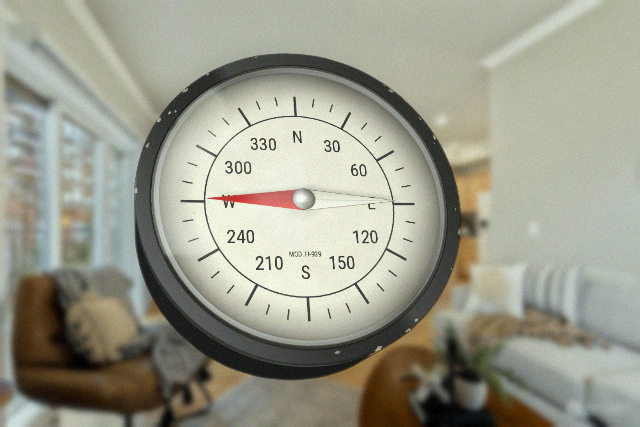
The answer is 270 °
